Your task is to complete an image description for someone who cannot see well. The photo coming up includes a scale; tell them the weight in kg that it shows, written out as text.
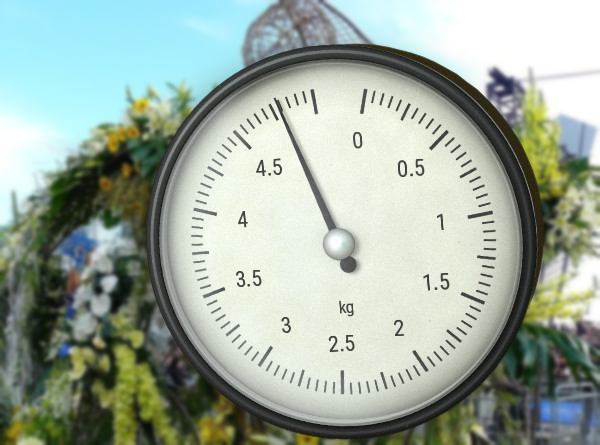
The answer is 4.8 kg
